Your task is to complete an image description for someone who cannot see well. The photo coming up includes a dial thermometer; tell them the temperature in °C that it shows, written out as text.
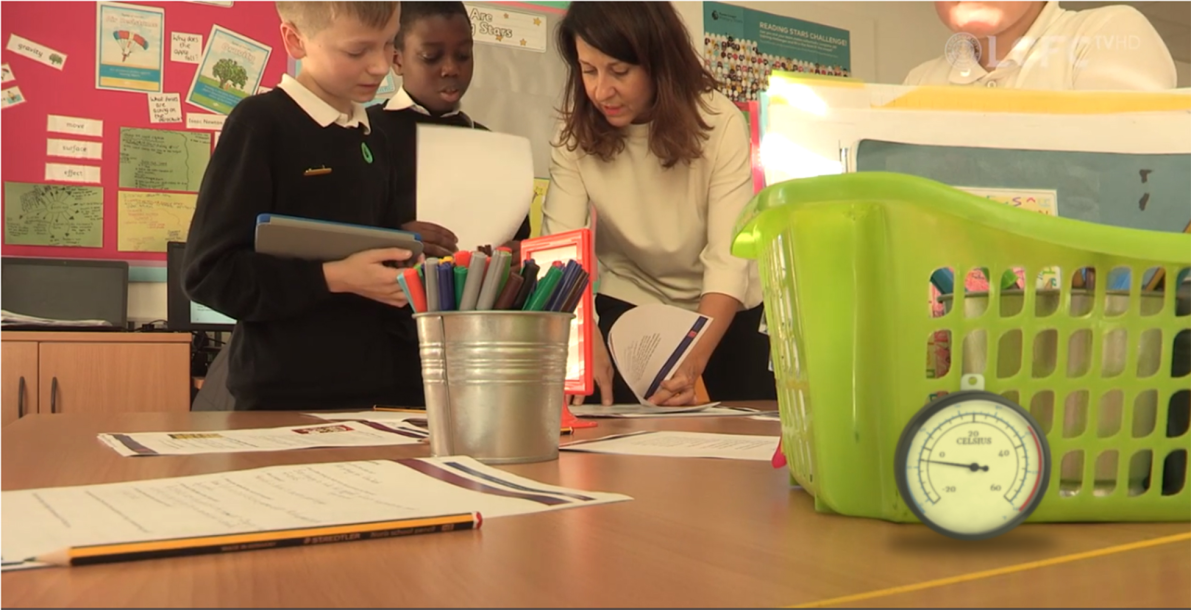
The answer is -4 °C
